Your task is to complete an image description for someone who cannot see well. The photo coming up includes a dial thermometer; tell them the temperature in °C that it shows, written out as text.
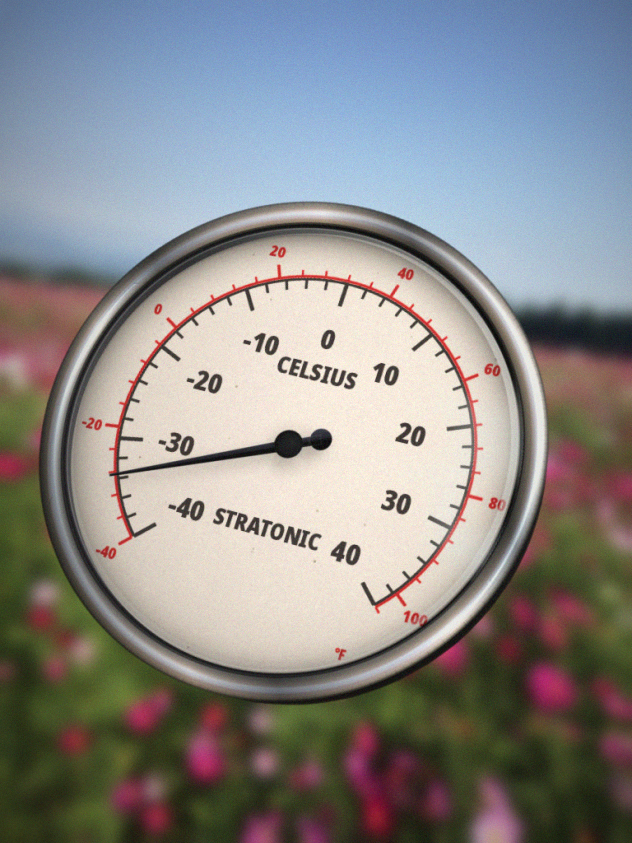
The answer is -34 °C
